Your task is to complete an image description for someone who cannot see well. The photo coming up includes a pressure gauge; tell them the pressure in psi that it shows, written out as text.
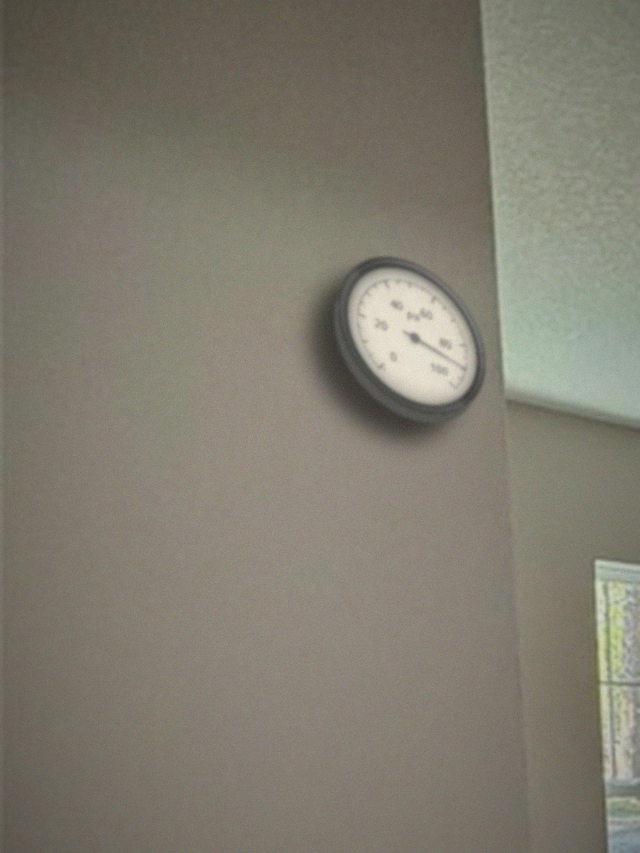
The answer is 90 psi
